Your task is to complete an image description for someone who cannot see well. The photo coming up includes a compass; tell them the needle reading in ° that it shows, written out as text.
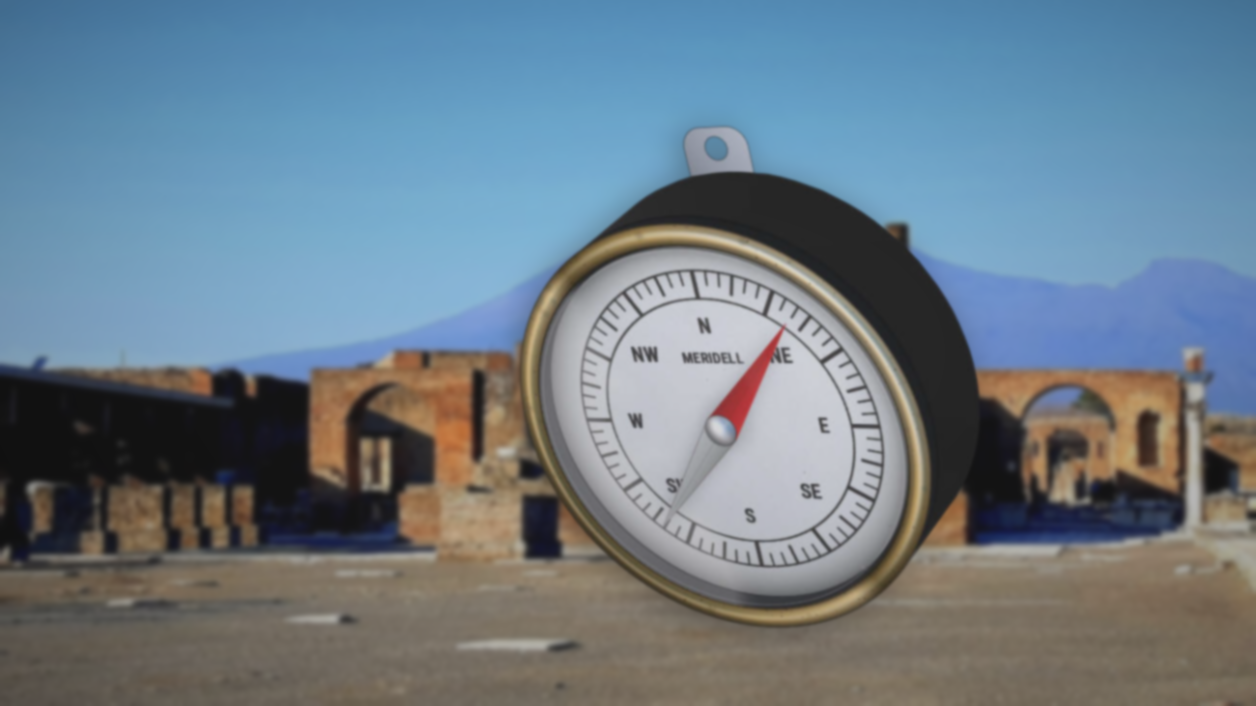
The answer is 40 °
